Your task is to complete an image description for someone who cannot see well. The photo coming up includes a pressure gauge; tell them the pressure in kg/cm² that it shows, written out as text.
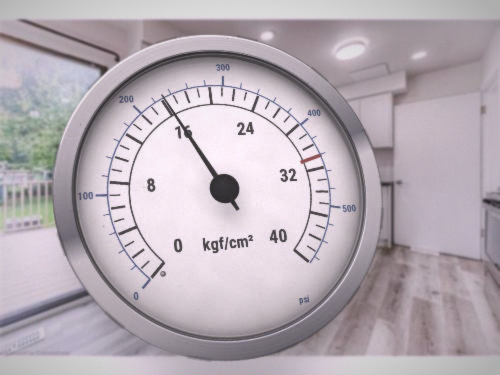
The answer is 16 kg/cm²
